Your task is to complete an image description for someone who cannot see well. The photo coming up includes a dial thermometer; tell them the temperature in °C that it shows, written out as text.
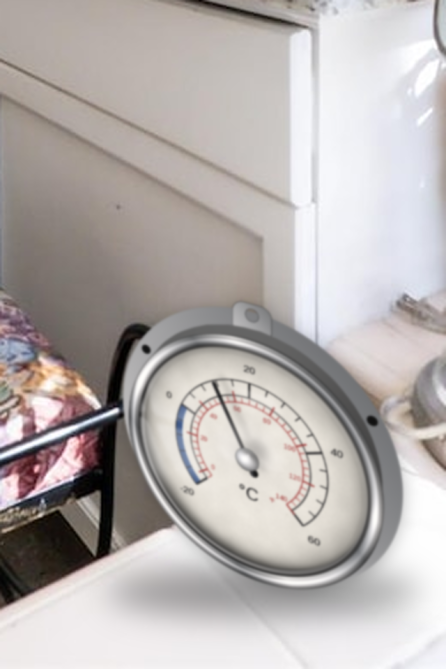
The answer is 12 °C
